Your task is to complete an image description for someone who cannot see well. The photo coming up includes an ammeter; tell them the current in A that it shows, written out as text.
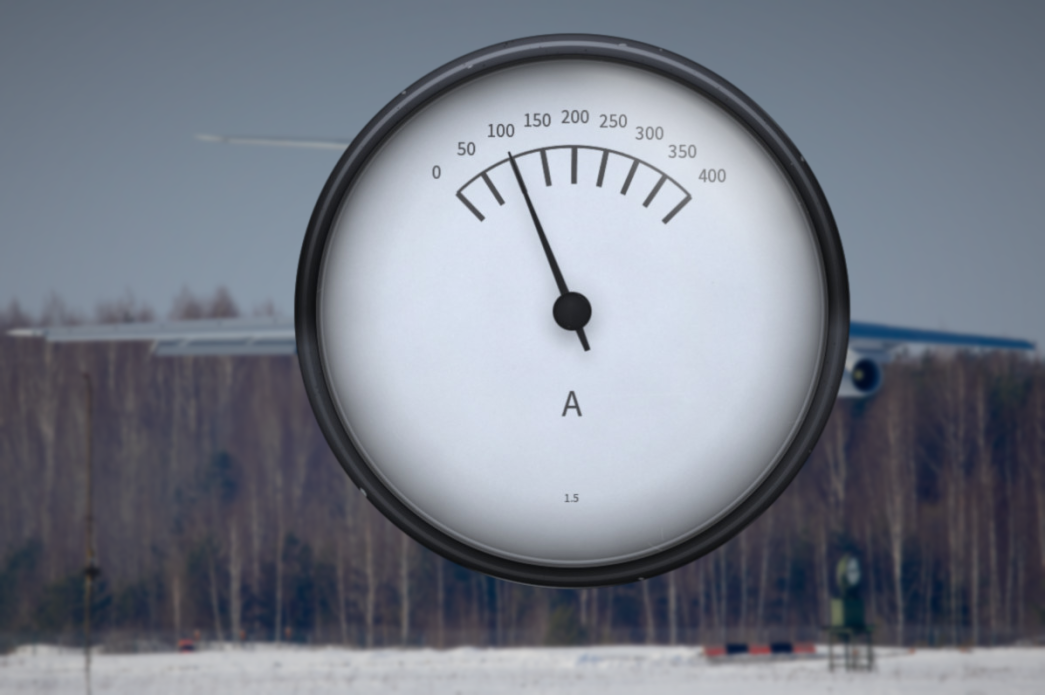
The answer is 100 A
